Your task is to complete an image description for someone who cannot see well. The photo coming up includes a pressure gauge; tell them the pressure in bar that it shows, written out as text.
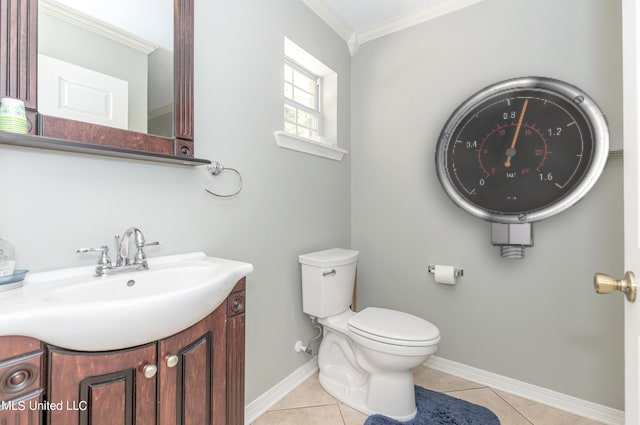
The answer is 0.9 bar
